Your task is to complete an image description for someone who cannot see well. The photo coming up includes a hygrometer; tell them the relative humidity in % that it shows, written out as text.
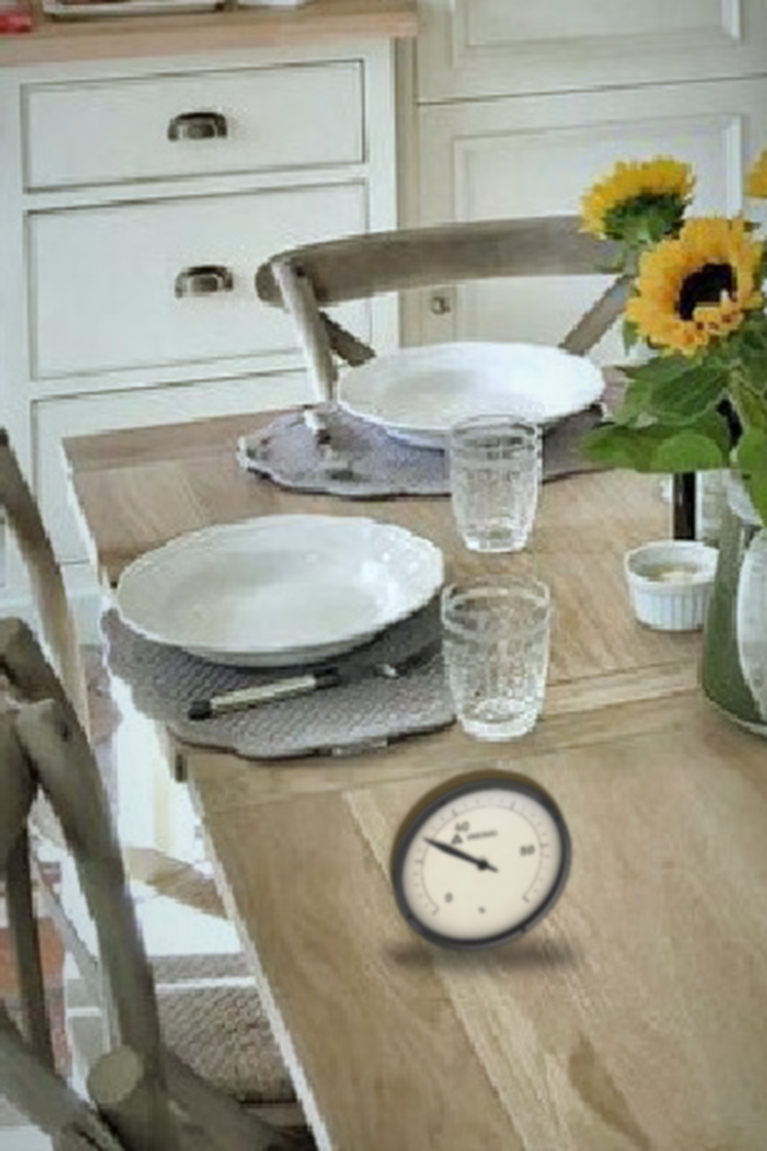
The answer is 28 %
